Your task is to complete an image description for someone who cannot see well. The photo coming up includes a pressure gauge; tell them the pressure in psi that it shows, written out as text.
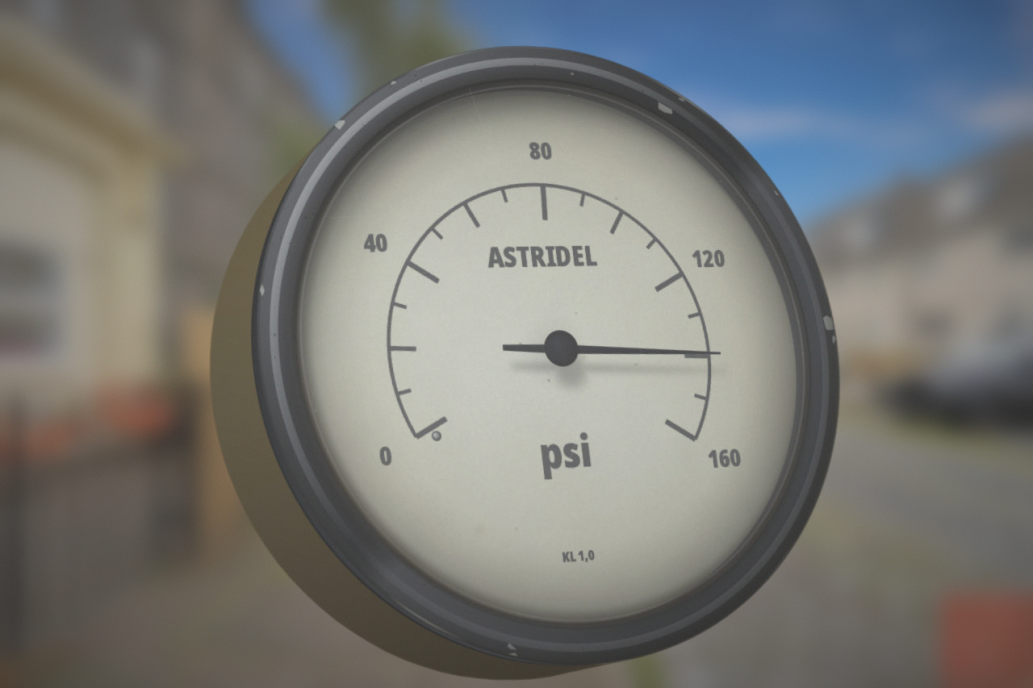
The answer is 140 psi
